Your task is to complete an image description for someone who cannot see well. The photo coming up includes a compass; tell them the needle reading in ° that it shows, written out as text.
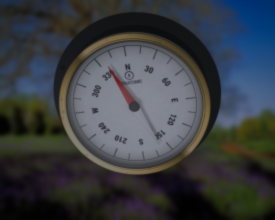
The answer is 337.5 °
